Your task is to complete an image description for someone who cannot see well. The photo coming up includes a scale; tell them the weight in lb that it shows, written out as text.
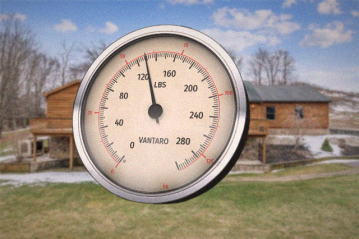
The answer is 130 lb
